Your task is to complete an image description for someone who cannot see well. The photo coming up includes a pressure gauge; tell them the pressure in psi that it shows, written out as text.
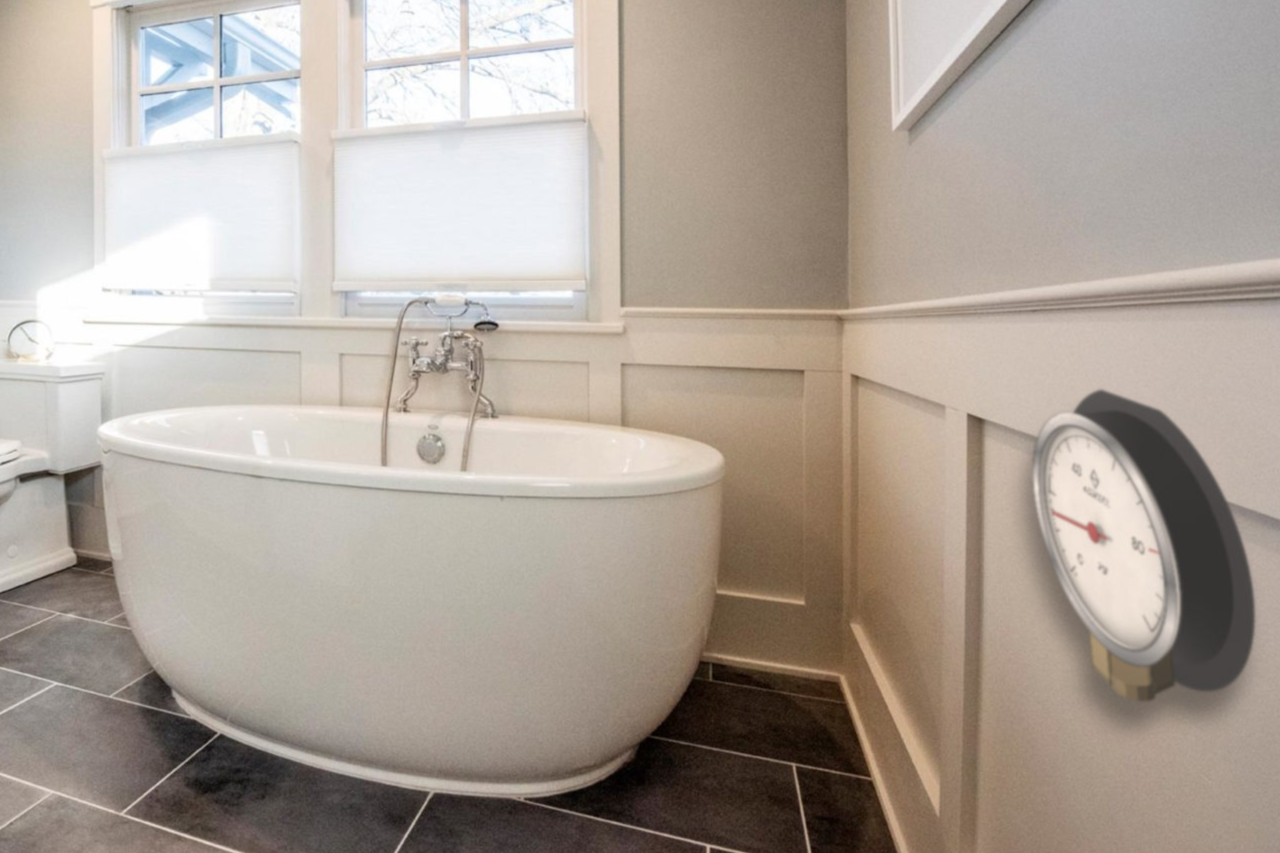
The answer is 15 psi
